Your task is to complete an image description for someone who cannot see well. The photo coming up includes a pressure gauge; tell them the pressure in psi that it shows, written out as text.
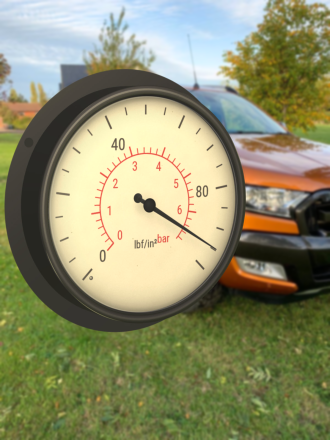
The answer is 95 psi
